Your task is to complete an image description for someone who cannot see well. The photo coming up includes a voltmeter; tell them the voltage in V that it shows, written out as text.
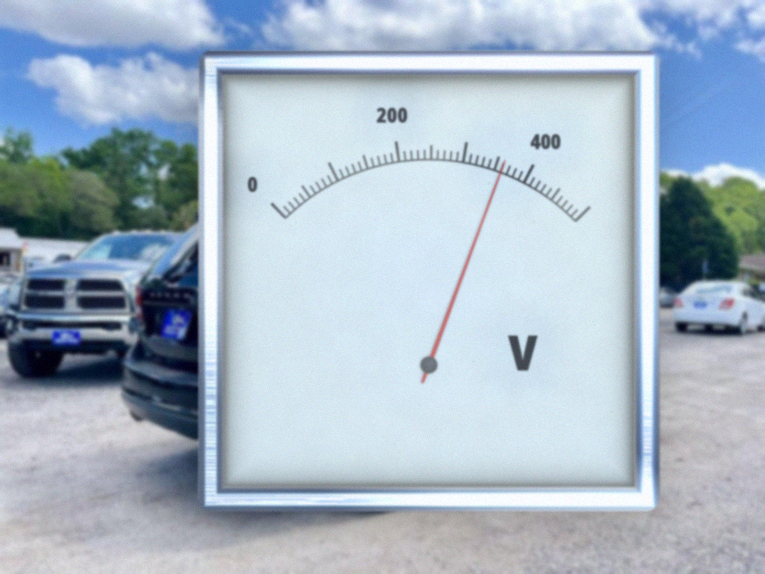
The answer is 360 V
